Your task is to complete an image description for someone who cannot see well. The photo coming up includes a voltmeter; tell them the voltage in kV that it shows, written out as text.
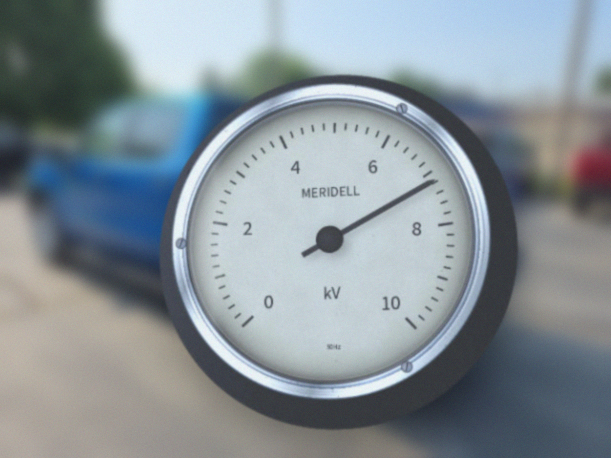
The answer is 7.2 kV
